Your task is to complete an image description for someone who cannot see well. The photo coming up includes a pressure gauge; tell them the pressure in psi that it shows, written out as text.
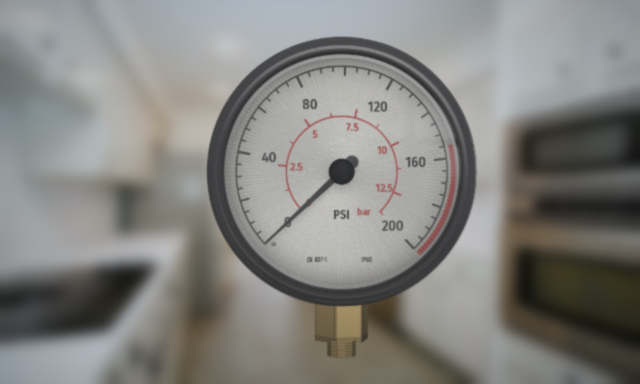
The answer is 0 psi
